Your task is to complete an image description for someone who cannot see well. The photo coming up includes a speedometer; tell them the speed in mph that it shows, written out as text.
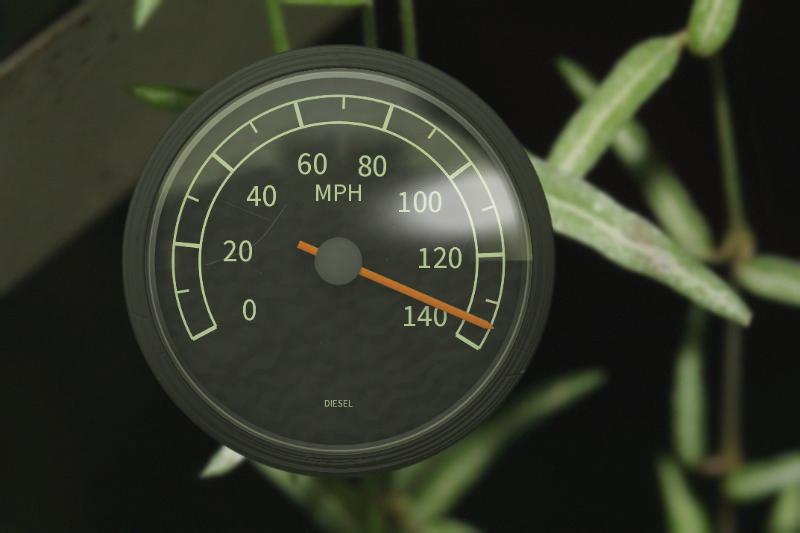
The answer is 135 mph
